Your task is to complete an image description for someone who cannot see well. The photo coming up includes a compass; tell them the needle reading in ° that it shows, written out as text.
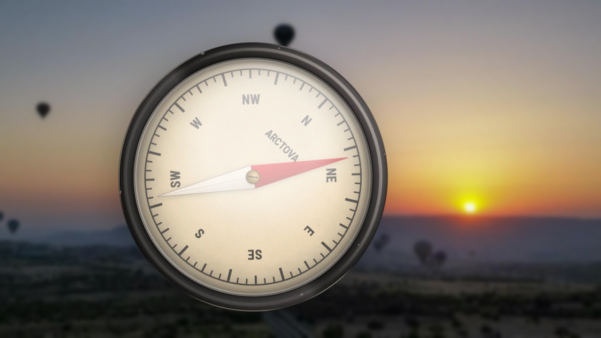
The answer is 35 °
